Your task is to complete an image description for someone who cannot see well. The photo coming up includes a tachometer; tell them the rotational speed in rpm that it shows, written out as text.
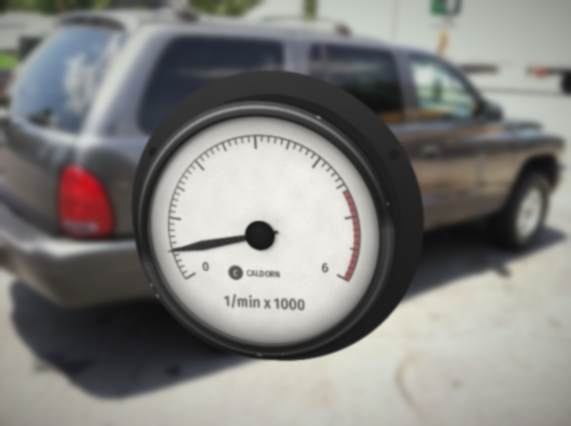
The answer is 500 rpm
